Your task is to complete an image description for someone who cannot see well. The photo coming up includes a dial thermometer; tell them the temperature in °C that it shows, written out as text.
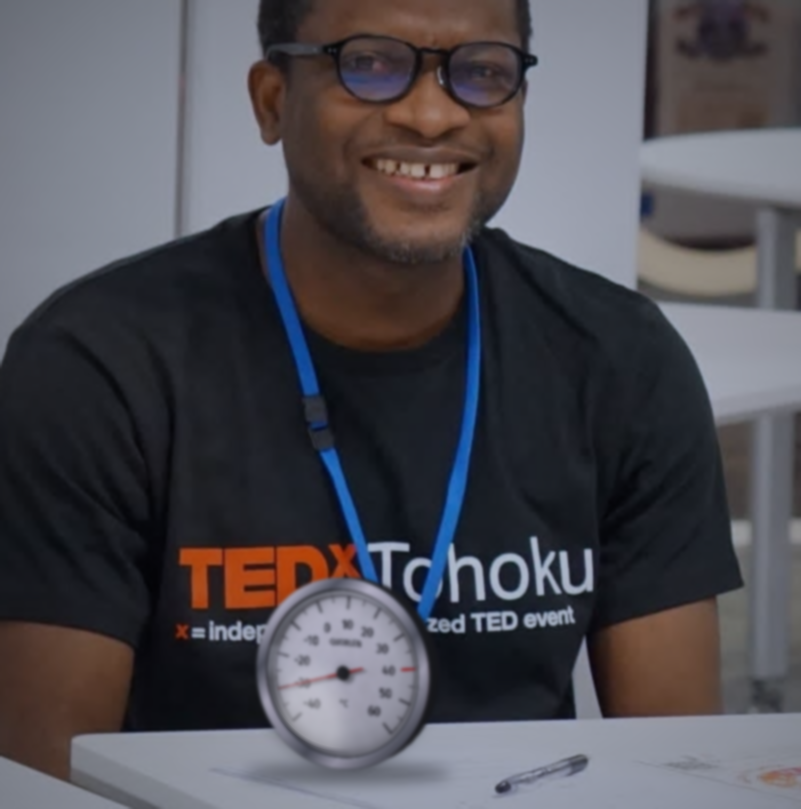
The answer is -30 °C
